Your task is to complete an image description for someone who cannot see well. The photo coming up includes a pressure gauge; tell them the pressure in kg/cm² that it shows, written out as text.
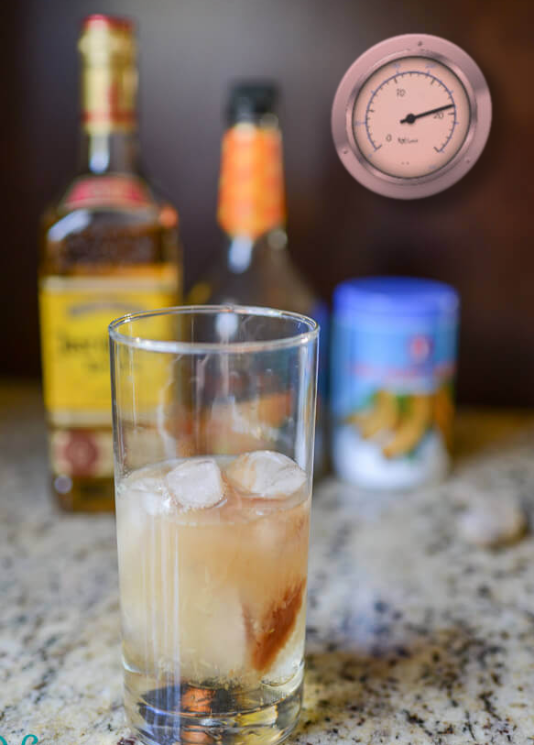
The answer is 19 kg/cm²
